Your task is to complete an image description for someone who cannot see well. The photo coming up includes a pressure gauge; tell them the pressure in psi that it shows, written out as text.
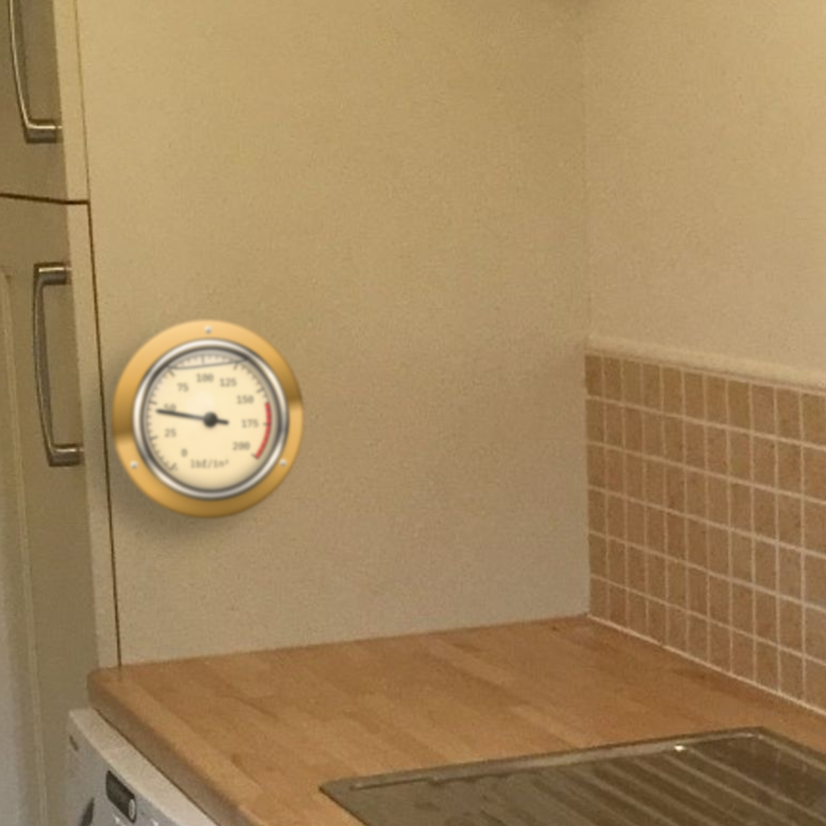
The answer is 45 psi
